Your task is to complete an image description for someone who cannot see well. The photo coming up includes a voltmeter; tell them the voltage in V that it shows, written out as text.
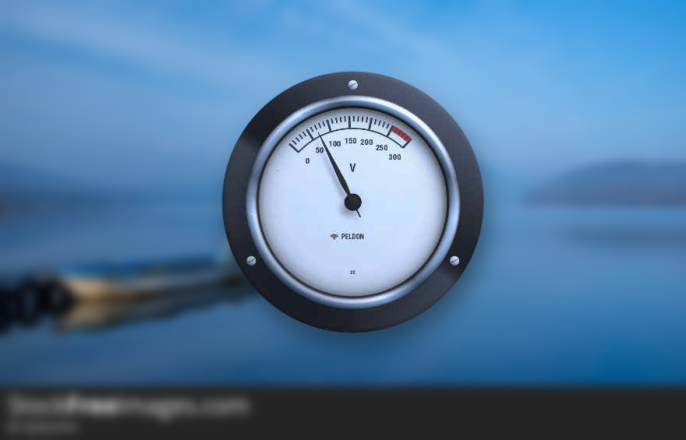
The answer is 70 V
